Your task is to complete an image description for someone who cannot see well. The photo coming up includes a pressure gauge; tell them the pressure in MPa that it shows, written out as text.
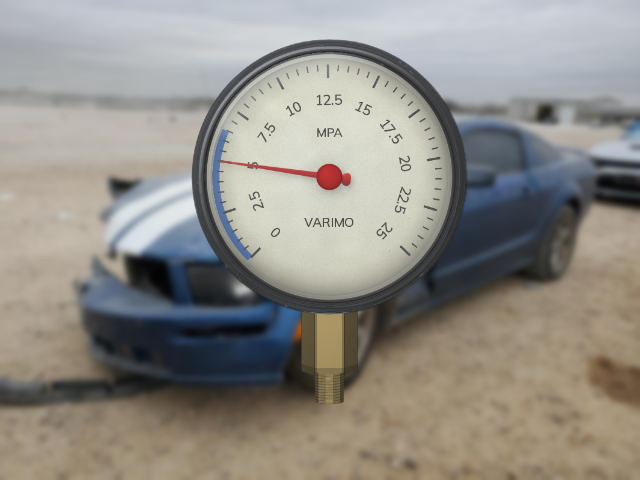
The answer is 5 MPa
